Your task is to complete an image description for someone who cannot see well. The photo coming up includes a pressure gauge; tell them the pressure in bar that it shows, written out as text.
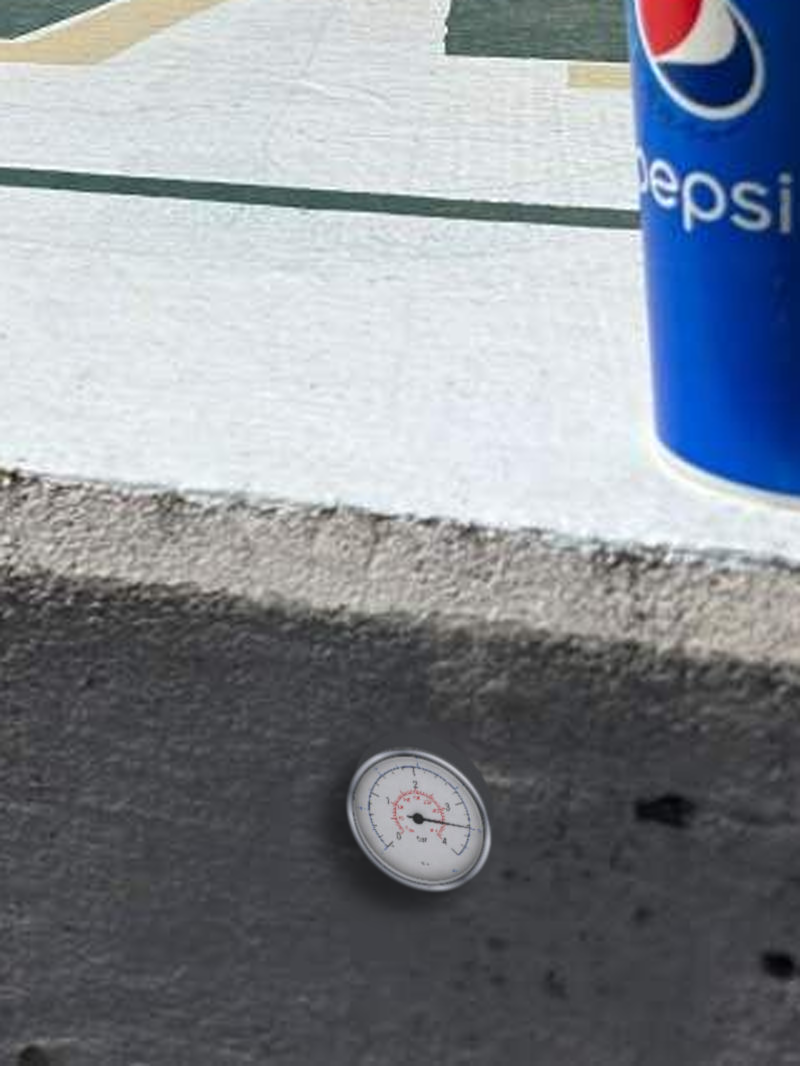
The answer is 3.4 bar
